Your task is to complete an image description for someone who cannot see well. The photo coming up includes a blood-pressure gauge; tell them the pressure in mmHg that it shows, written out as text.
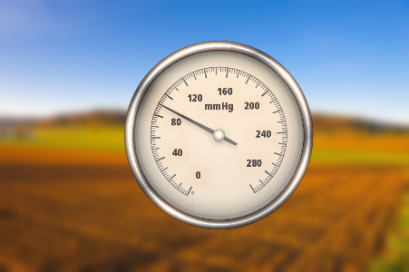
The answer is 90 mmHg
